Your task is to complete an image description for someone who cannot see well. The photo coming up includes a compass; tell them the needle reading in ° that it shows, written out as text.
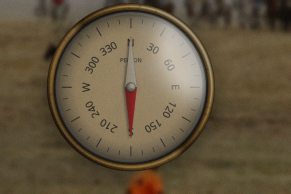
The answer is 180 °
